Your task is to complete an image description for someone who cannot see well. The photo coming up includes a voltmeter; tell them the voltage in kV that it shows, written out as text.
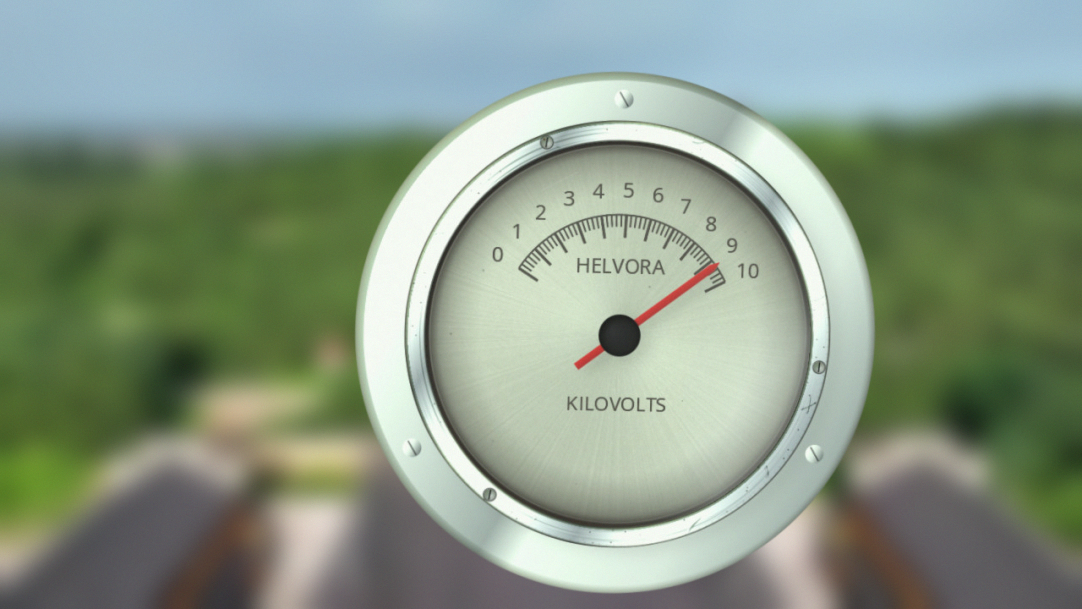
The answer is 9.2 kV
